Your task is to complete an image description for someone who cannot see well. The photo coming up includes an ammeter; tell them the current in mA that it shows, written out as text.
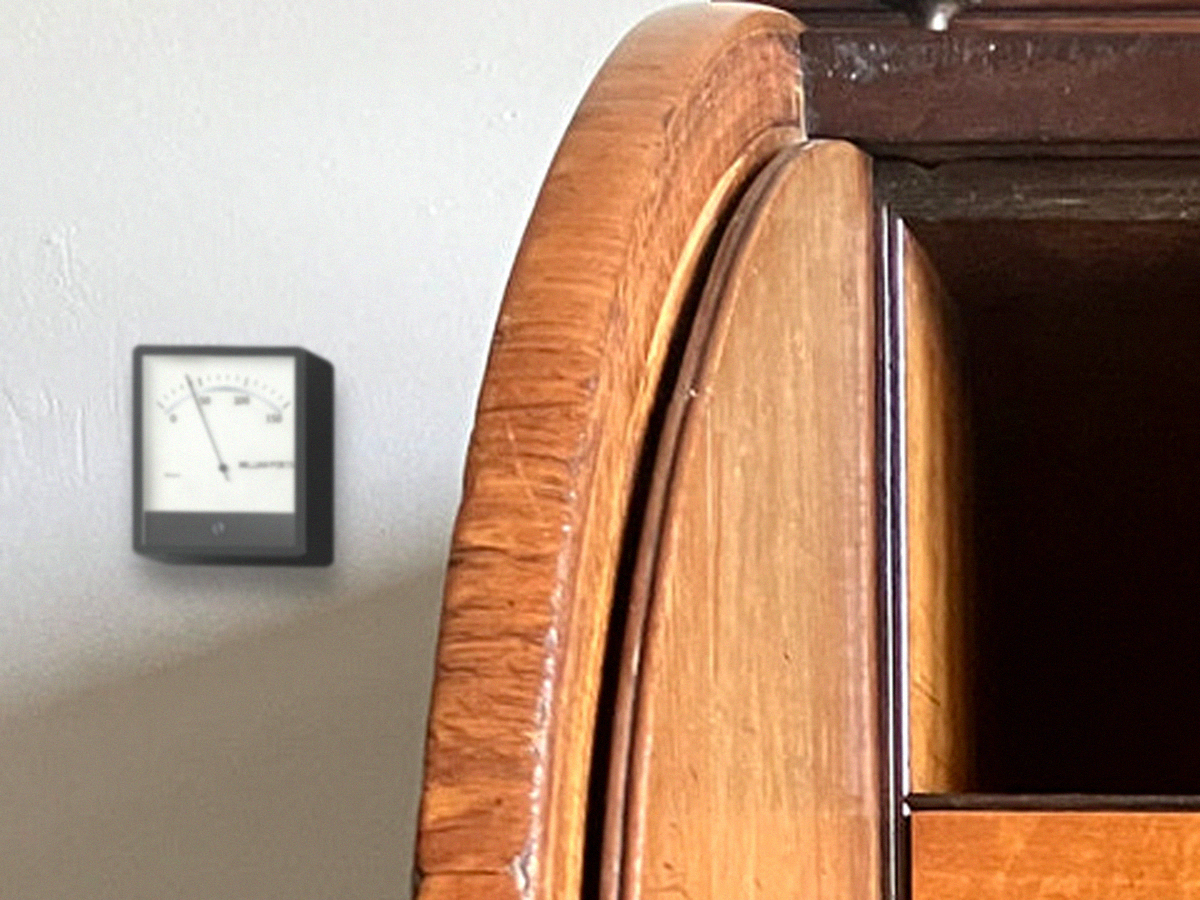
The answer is 40 mA
